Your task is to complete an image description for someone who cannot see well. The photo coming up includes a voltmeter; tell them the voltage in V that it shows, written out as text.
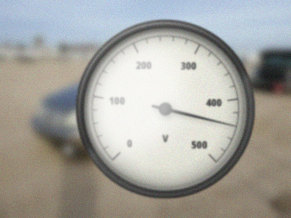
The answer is 440 V
